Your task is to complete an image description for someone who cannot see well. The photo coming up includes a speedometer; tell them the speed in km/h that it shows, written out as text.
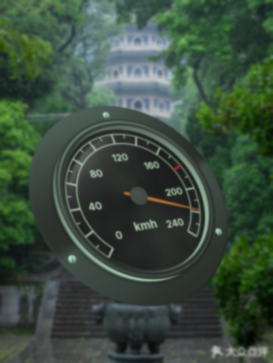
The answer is 220 km/h
